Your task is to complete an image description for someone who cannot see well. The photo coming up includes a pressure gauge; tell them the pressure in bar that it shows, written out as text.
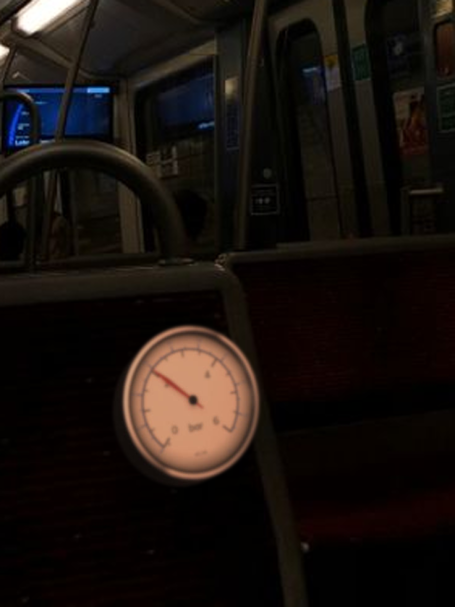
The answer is 2 bar
